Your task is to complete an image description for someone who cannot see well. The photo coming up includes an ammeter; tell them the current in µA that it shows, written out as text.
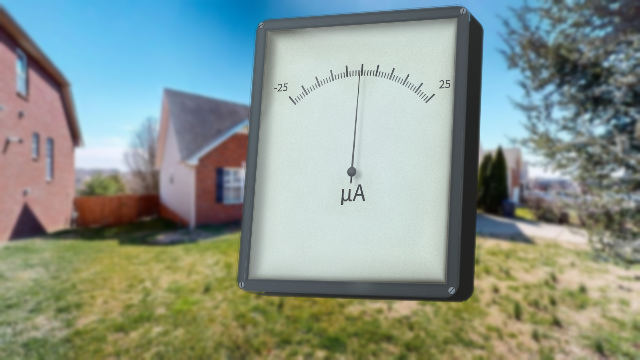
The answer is 0 µA
